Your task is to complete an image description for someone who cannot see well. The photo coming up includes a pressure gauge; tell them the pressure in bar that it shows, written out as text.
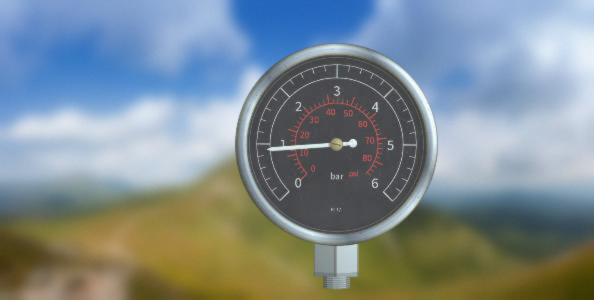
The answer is 0.9 bar
